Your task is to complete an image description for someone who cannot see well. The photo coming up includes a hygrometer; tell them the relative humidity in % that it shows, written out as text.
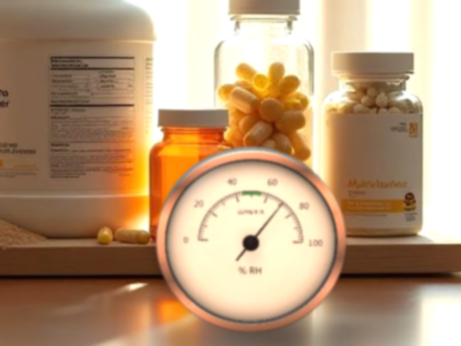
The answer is 70 %
